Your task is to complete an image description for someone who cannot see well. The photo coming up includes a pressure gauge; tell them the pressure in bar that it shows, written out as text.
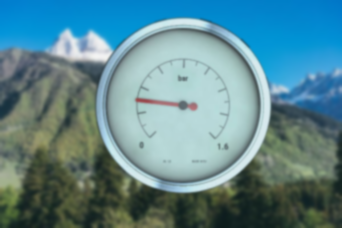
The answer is 0.3 bar
